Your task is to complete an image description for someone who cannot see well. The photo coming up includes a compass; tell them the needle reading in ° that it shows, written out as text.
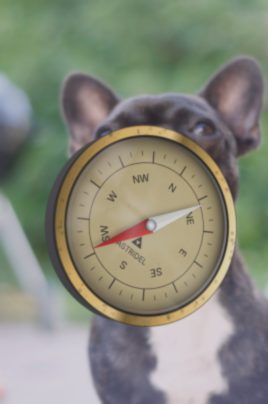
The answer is 215 °
